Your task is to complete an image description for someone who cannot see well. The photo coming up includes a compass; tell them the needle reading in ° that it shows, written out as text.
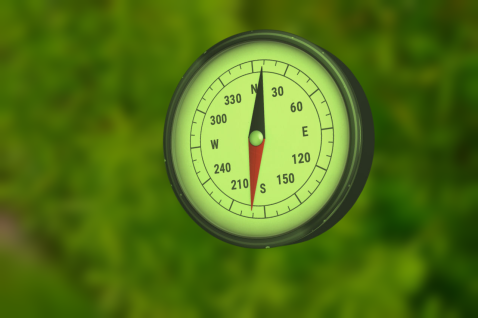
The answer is 190 °
